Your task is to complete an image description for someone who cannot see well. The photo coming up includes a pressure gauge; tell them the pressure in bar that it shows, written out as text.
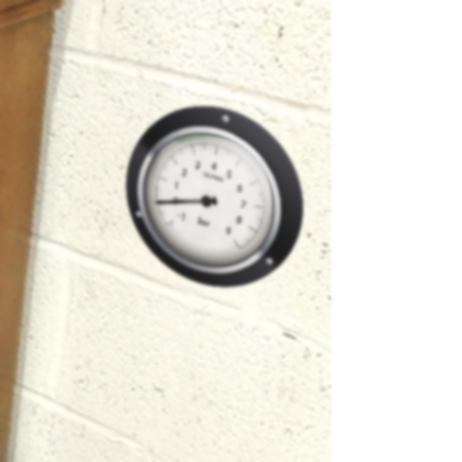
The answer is 0 bar
